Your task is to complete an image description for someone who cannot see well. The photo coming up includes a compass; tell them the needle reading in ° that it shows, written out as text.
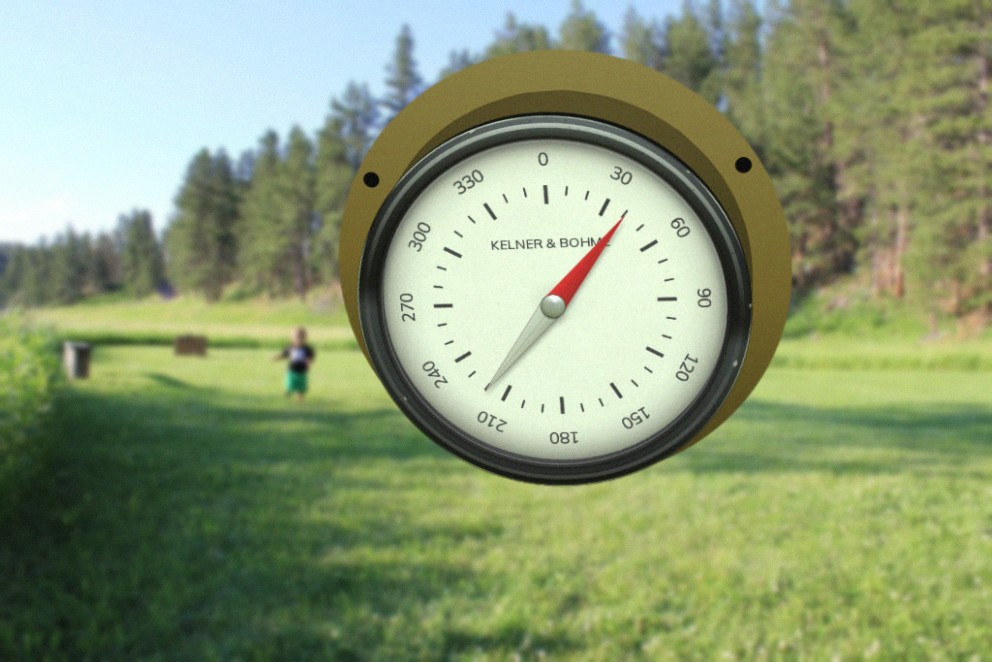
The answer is 40 °
